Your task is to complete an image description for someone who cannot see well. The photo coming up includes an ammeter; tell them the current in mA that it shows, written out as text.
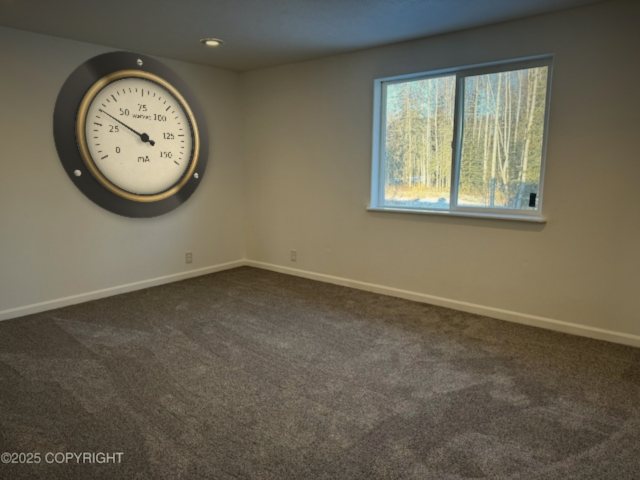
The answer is 35 mA
